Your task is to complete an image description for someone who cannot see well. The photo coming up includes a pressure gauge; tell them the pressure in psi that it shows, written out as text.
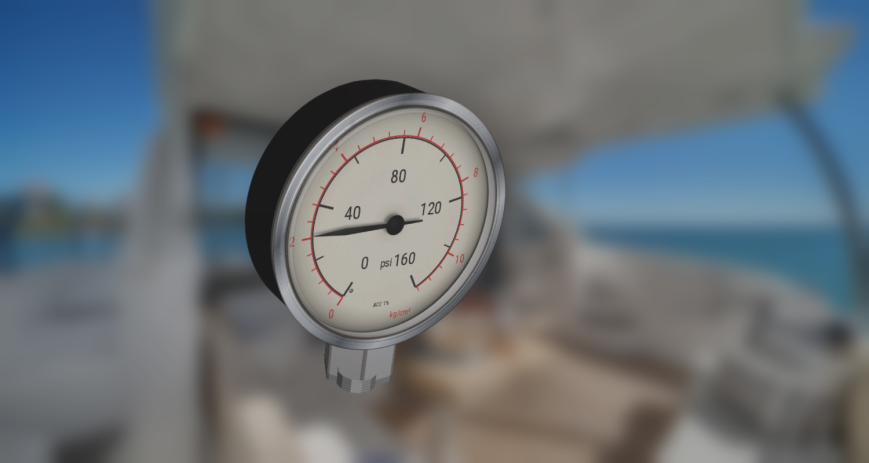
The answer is 30 psi
